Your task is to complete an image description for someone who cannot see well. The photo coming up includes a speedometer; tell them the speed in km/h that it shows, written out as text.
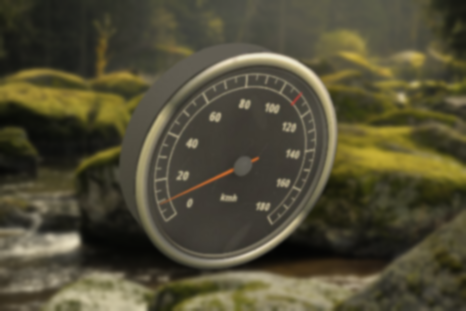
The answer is 10 km/h
